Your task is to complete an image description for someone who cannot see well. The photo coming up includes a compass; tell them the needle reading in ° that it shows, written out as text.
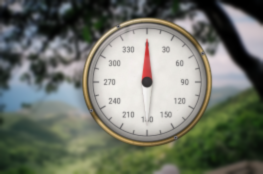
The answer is 0 °
